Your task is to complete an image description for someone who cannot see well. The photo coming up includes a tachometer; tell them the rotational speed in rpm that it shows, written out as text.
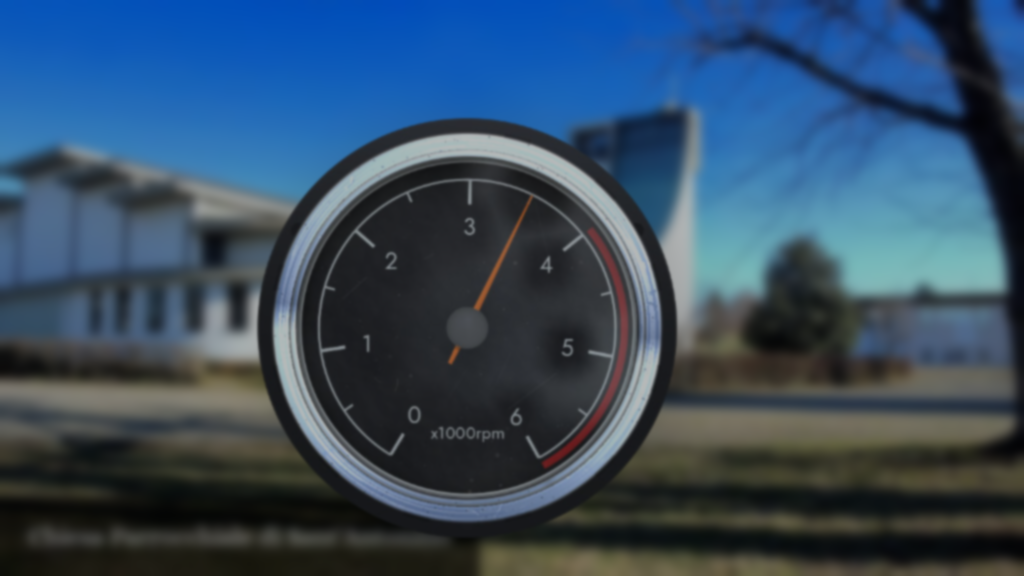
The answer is 3500 rpm
